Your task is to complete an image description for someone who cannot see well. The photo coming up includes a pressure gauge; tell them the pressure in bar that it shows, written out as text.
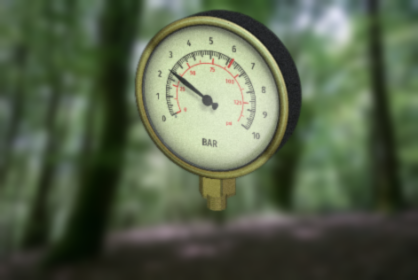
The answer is 2.5 bar
